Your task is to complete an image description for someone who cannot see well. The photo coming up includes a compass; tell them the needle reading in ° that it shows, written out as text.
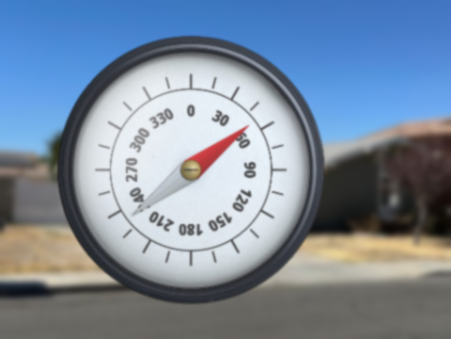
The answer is 52.5 °
